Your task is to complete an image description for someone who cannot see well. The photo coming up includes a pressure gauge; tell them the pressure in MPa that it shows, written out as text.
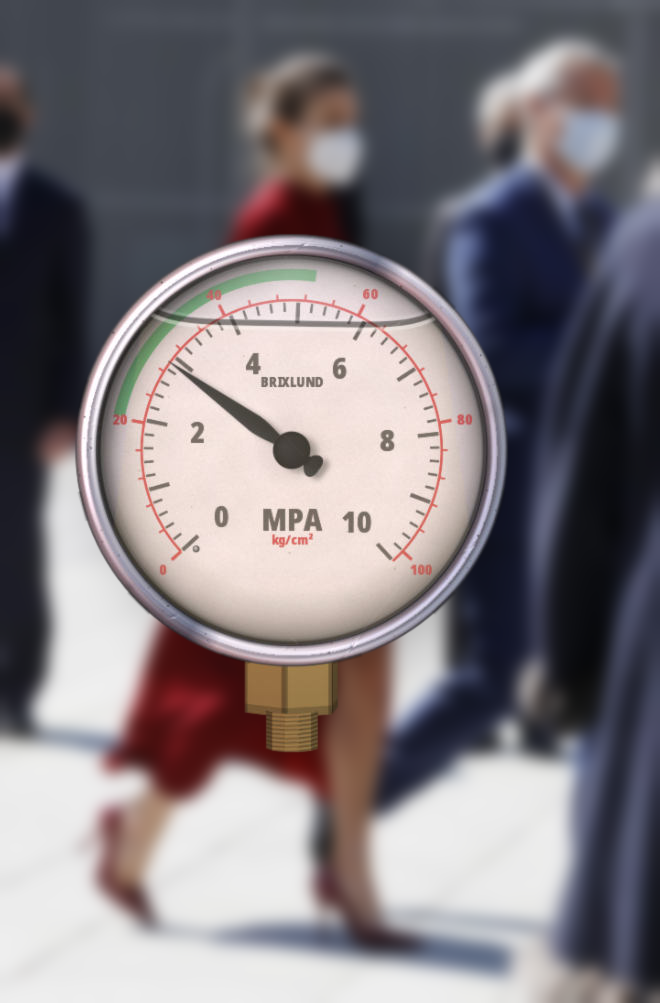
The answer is 2.9 MPa
